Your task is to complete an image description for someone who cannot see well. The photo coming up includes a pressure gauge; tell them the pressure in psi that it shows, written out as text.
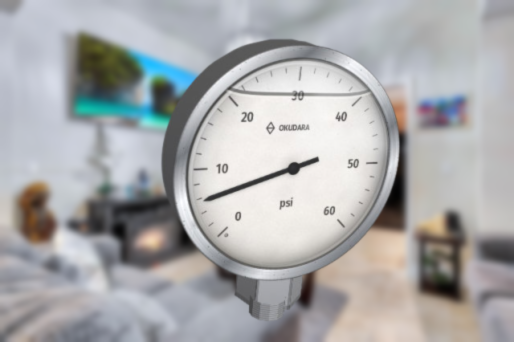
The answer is 6 psi
